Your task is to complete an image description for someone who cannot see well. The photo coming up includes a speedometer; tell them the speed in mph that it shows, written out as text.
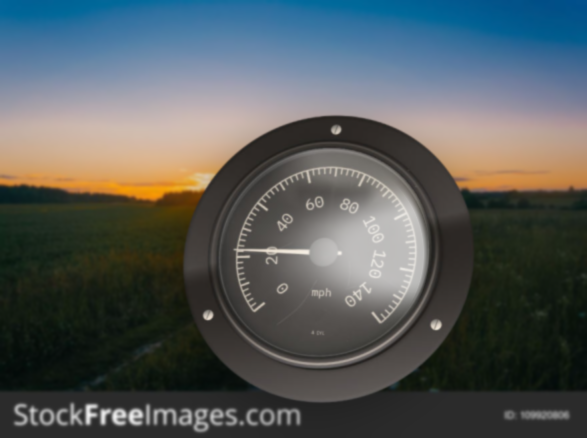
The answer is 22 mph
